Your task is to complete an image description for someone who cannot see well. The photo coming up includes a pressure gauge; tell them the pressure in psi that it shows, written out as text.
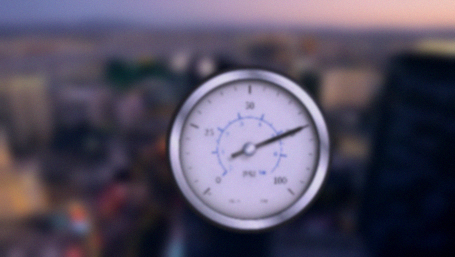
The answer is 75 psi
